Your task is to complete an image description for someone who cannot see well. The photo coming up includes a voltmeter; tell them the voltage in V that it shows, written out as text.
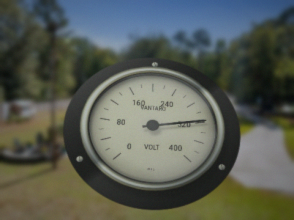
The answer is 320 V
